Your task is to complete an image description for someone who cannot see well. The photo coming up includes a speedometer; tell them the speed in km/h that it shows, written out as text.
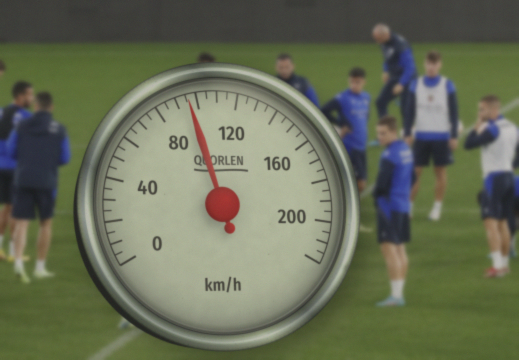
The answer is 95 km/h
